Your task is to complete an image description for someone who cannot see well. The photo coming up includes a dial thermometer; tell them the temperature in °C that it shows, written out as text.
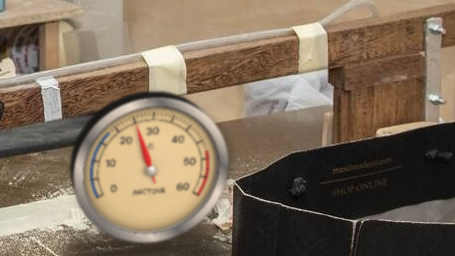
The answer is 25 °C
